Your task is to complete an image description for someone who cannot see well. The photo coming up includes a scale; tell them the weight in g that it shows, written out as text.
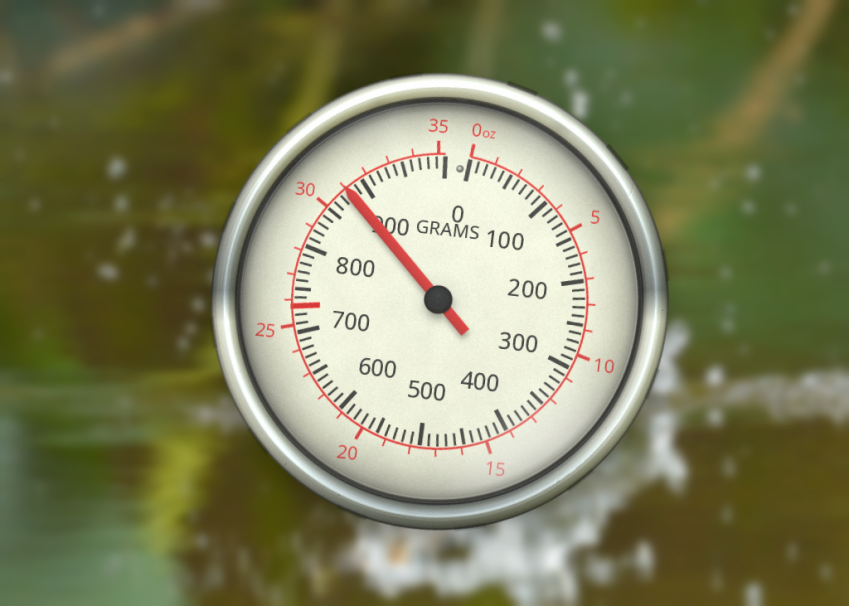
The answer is 880 g
